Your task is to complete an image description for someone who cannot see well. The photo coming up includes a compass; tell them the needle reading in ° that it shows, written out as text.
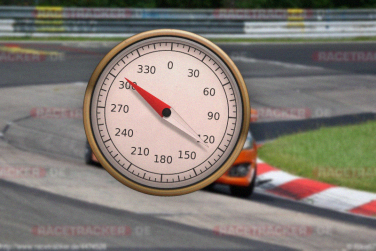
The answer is 305 °
